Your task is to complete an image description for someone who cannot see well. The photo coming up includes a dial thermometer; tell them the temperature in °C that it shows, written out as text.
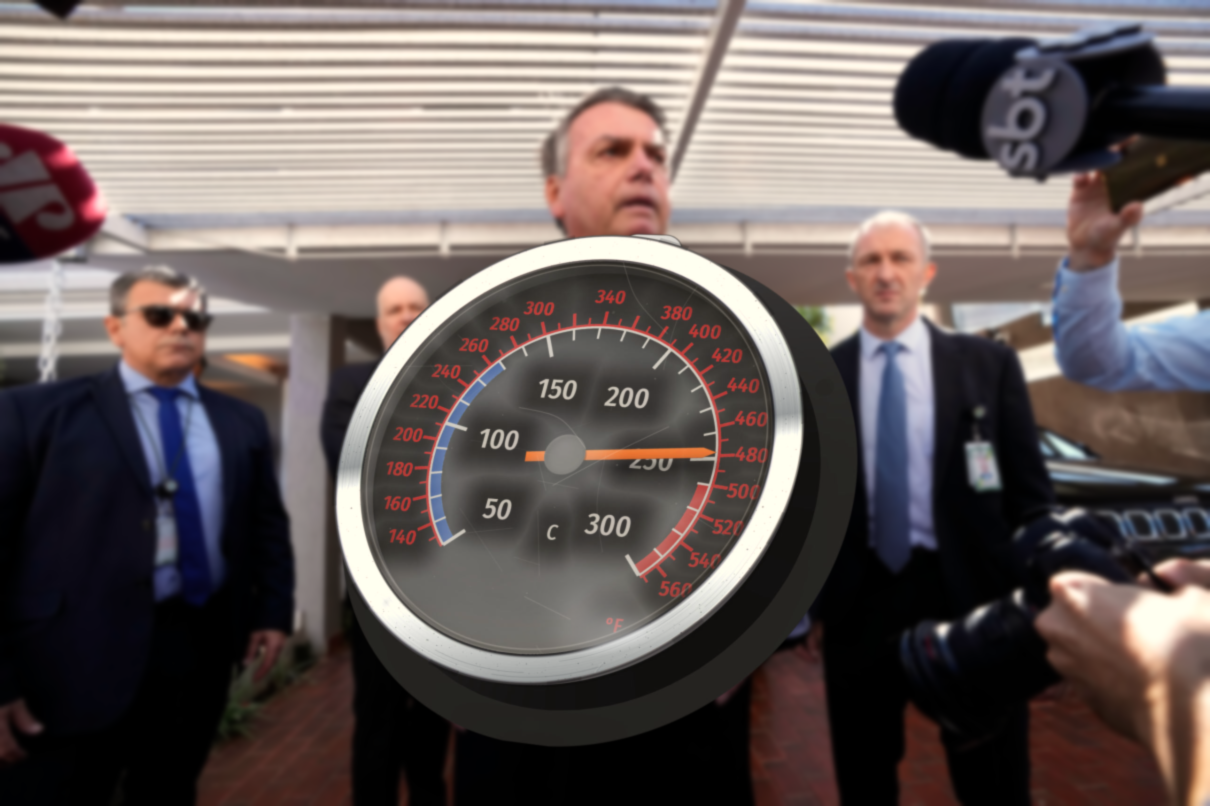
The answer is 250 °C
